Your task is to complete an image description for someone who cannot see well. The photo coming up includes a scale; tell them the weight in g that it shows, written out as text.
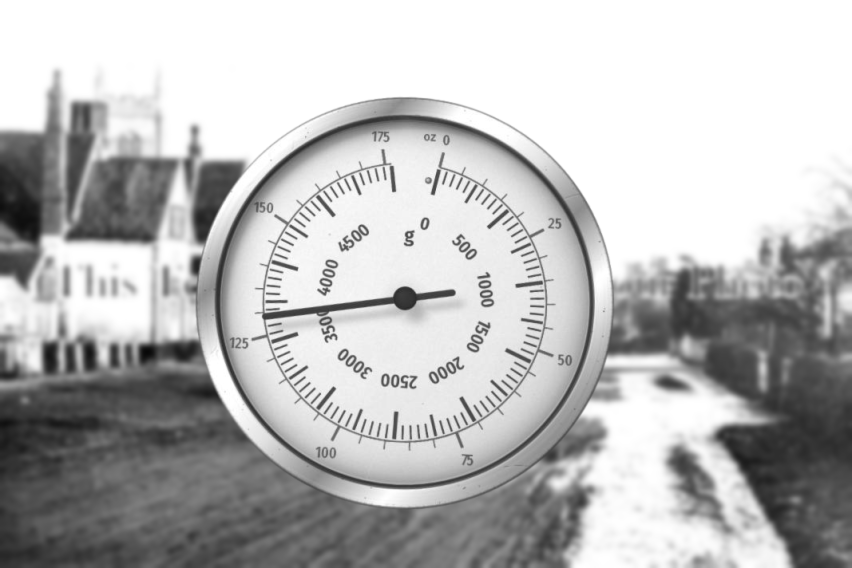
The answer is 3650 g
